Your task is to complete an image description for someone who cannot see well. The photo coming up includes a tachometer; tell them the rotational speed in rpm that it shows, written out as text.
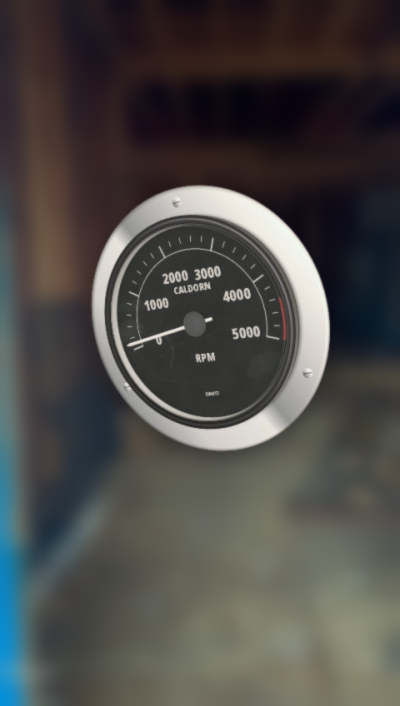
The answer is 100 rpm
